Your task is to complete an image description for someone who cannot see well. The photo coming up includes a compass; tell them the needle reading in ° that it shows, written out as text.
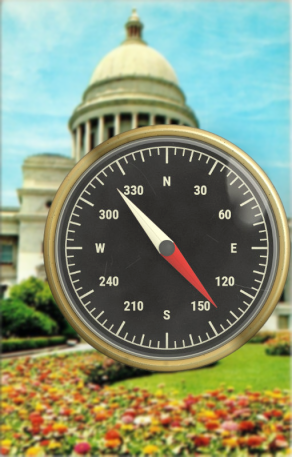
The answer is 140 °
